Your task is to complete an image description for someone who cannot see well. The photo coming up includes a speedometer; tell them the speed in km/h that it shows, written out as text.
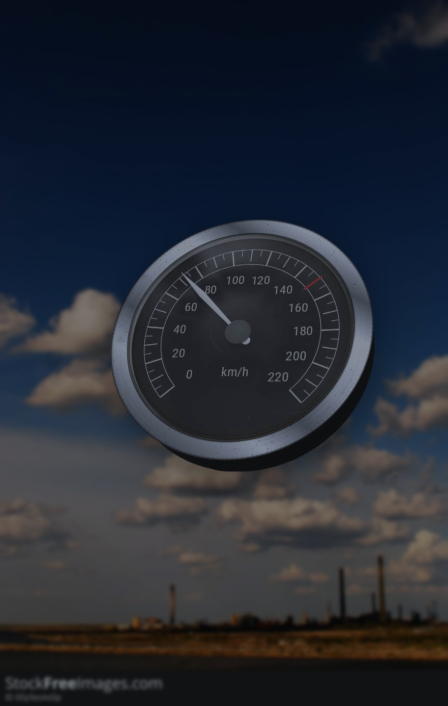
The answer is 72.5 km/h
